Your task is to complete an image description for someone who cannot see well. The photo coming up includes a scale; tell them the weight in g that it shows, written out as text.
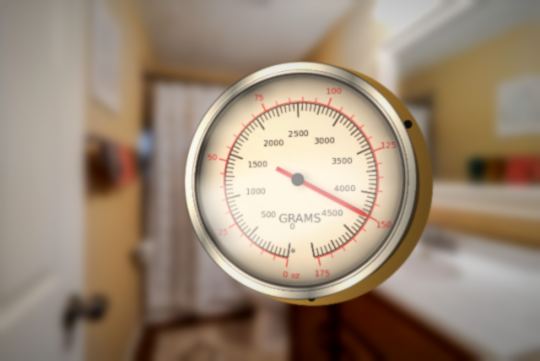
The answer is 4250 g
